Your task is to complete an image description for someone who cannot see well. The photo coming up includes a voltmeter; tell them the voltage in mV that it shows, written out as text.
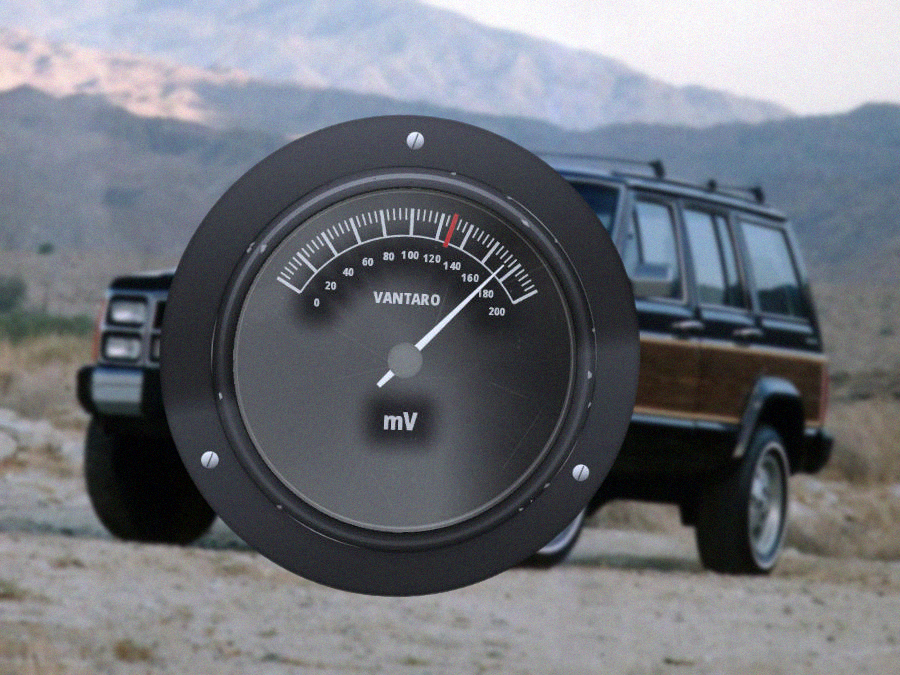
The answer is 172 mV
